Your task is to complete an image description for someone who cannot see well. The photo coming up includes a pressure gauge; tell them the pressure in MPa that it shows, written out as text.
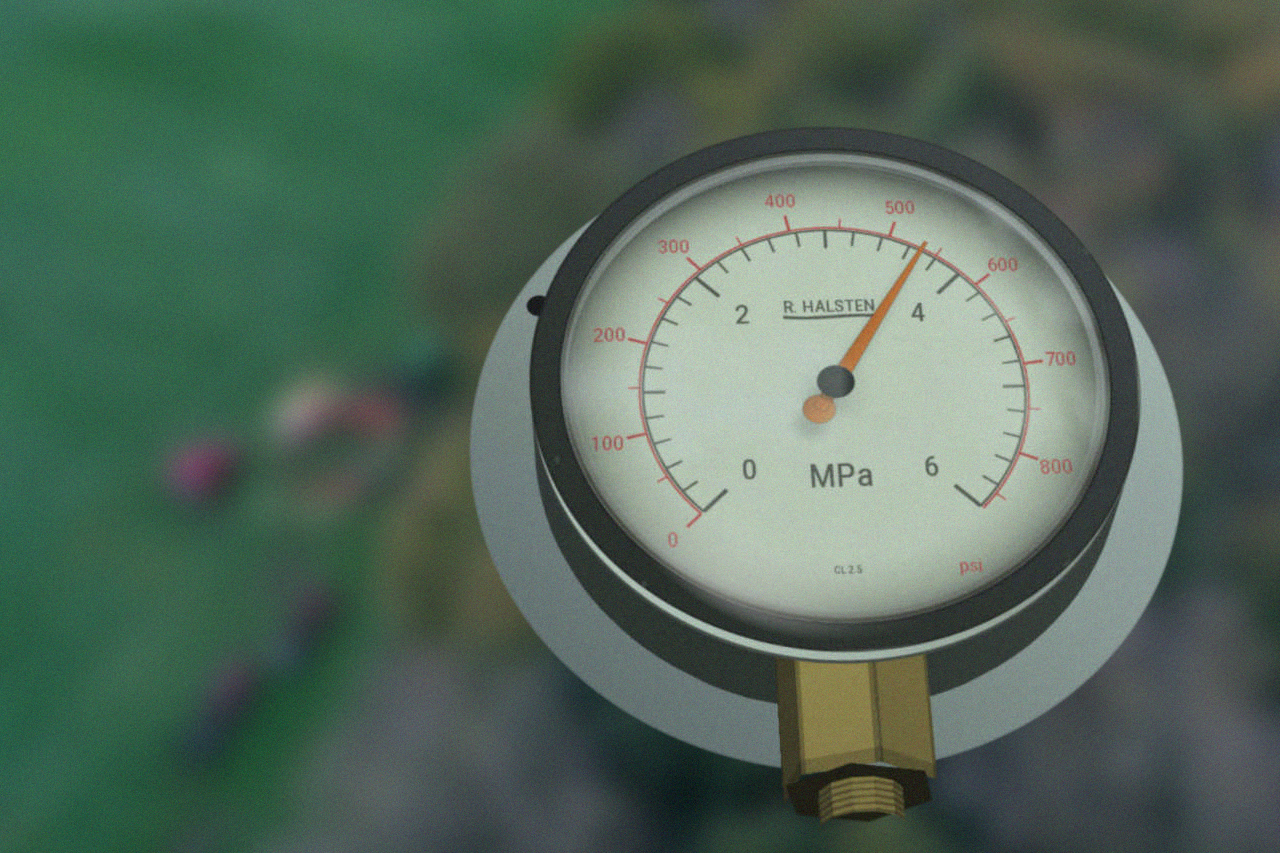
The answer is 3.7 MPa
